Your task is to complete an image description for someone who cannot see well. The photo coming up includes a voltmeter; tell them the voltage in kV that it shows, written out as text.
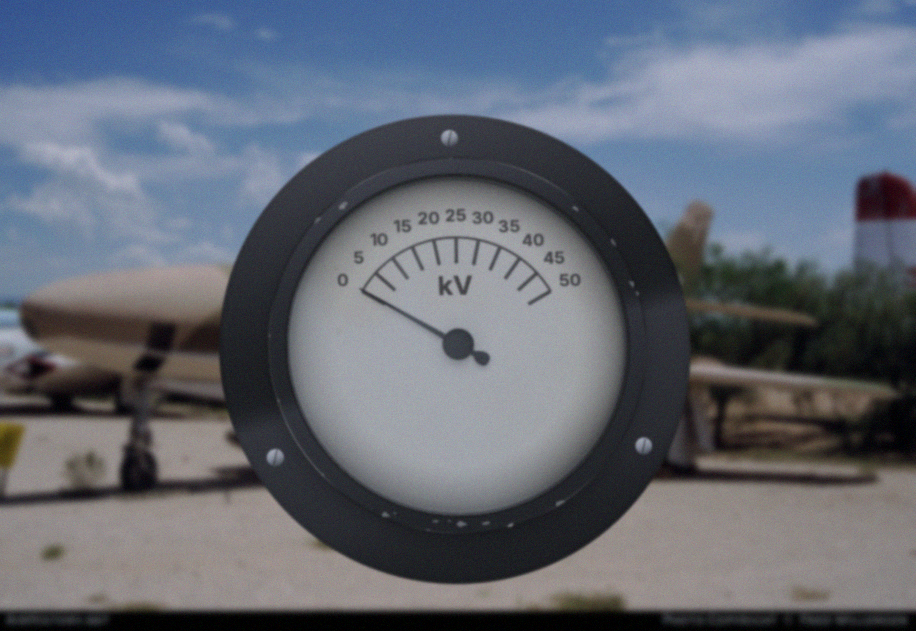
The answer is 0 kV
